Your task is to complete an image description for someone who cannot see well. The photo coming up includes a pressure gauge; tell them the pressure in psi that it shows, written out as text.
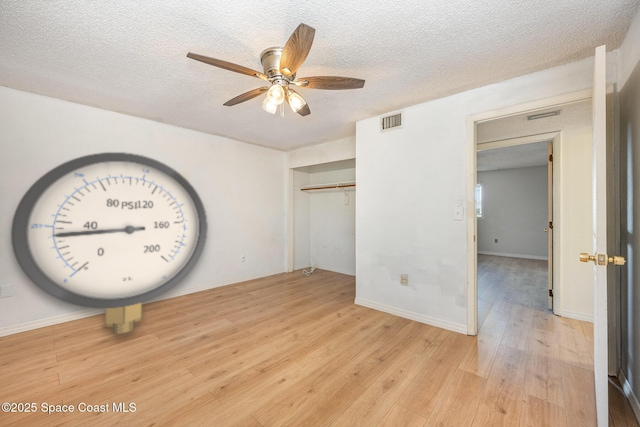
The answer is 30 psi
